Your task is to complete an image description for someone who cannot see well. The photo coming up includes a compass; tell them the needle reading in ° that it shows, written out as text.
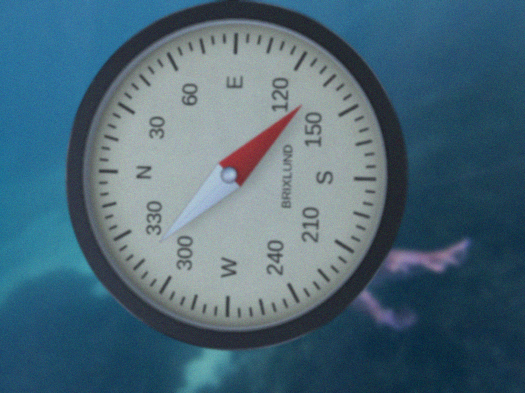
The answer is 135 °
